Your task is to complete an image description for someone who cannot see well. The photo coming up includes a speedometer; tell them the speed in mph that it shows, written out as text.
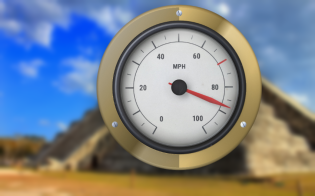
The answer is 87.5 mph
